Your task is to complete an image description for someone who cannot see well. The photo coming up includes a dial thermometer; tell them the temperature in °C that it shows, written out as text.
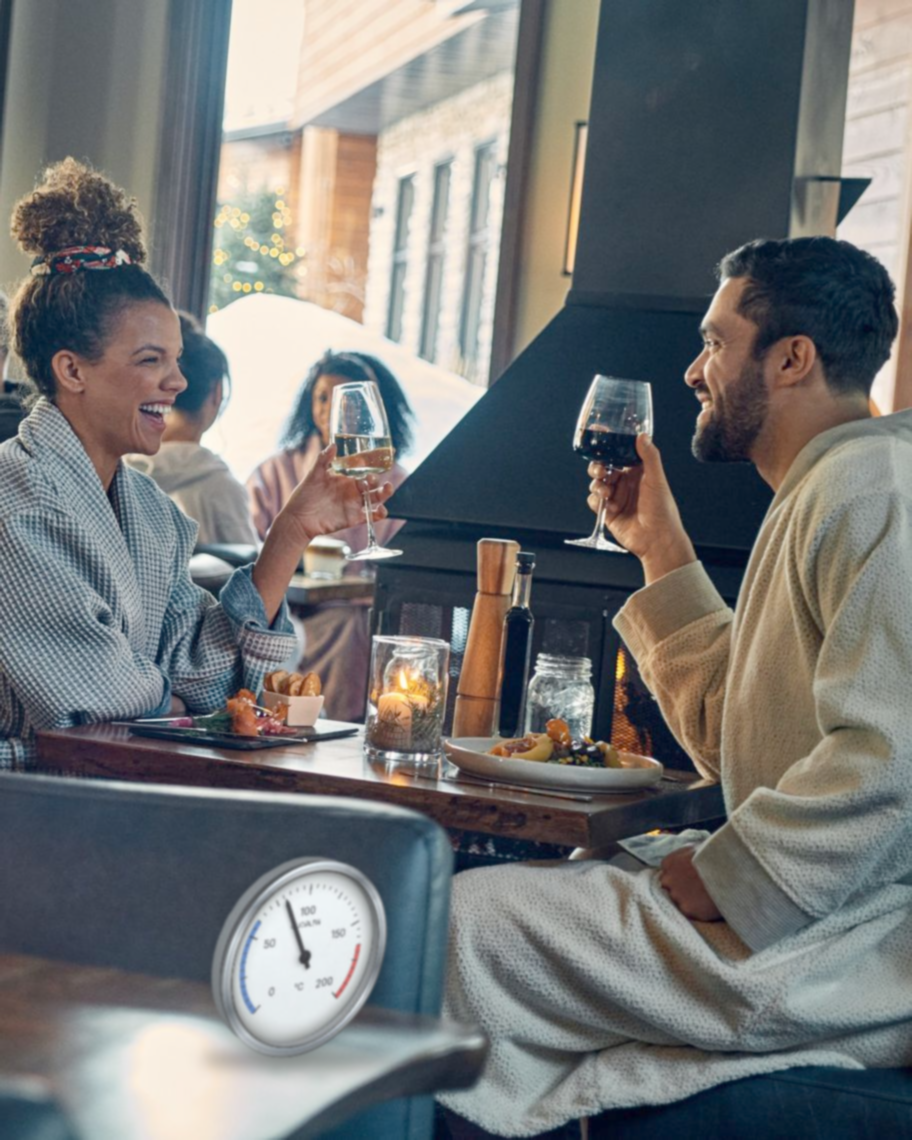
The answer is 80 °C
